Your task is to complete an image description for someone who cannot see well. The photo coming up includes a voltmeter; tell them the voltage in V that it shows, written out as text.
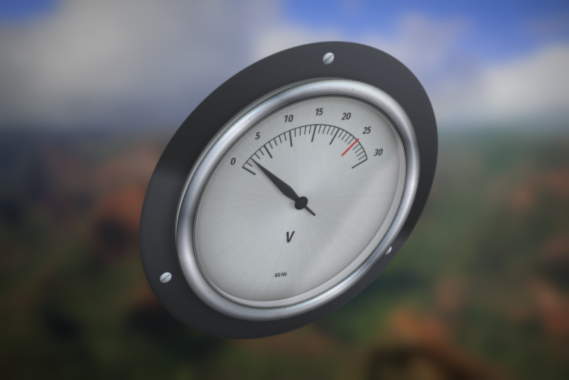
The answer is 2 V
